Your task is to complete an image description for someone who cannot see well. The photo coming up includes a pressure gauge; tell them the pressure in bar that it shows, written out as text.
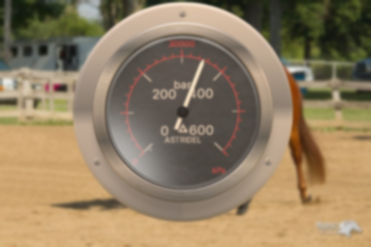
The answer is 350 bar
